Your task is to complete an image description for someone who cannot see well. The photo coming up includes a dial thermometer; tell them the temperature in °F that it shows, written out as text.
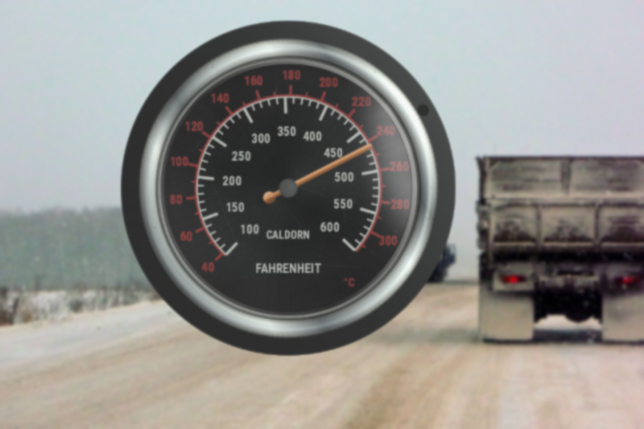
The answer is 470 °F
